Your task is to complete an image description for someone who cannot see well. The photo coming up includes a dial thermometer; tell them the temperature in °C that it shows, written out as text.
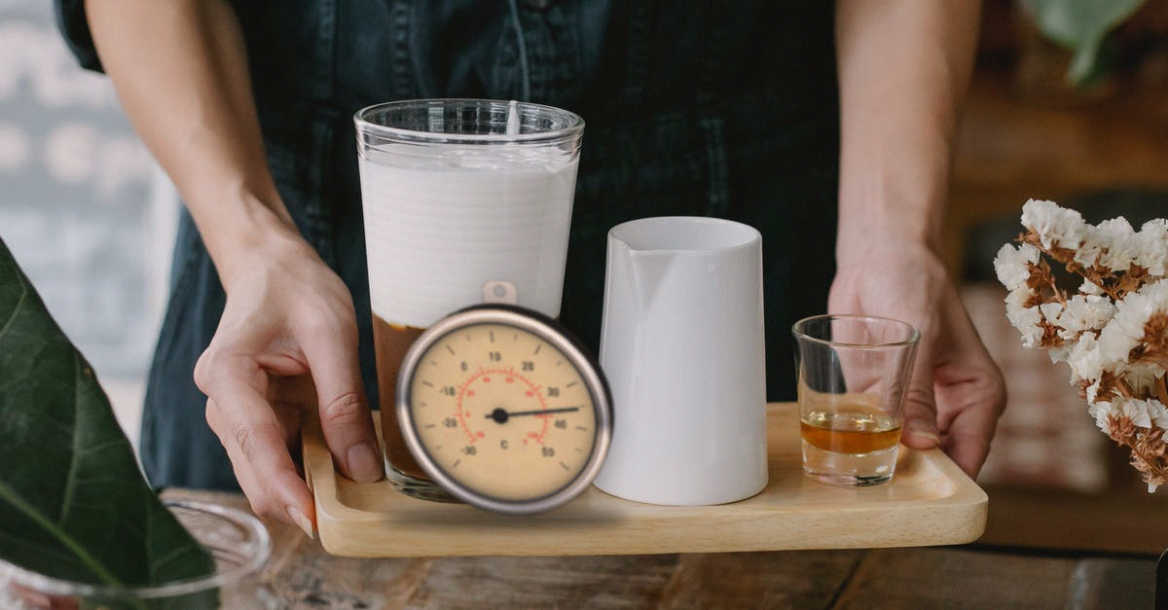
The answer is 35 °C
